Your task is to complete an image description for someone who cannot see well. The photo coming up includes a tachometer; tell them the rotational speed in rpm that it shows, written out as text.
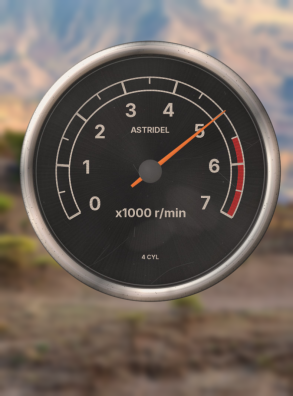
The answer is 5000 rpm
